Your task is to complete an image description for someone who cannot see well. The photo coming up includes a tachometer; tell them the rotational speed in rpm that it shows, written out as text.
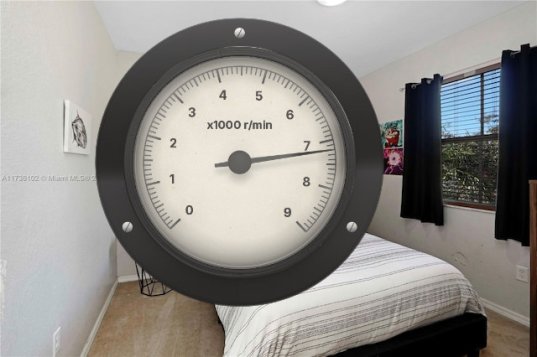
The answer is 7200 rpm
